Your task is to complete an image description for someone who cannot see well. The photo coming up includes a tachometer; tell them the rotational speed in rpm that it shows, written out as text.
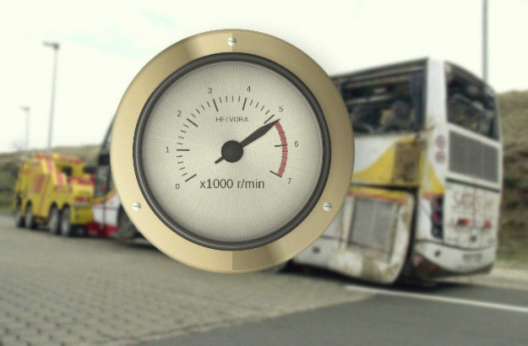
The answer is 5200 rpm
